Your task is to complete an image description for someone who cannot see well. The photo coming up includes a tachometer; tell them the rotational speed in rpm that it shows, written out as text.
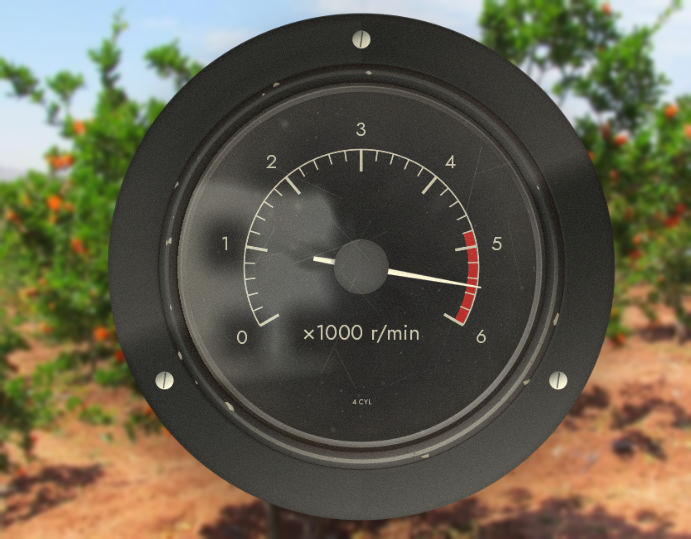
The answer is 5500 rpm
